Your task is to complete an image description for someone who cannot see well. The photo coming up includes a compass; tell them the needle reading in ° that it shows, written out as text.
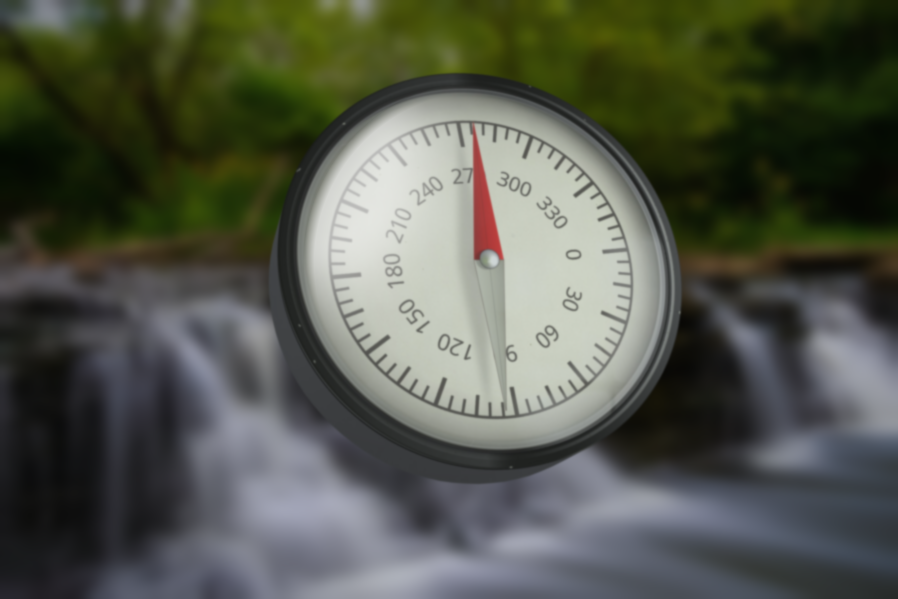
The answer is 275 °
